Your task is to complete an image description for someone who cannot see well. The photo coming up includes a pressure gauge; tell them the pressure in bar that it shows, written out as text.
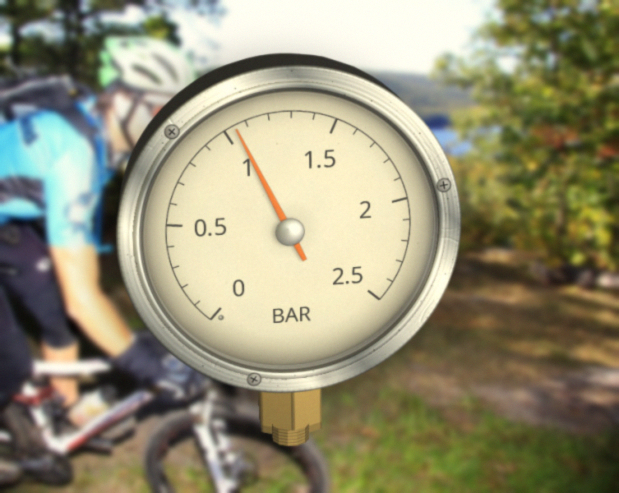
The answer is 1.05 bar
